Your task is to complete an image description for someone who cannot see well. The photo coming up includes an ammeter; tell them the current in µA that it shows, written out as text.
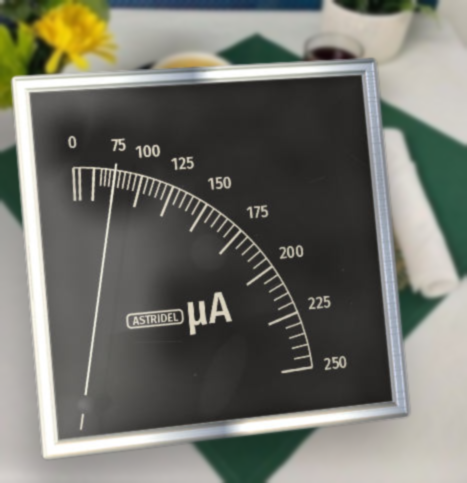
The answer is 75 µA
